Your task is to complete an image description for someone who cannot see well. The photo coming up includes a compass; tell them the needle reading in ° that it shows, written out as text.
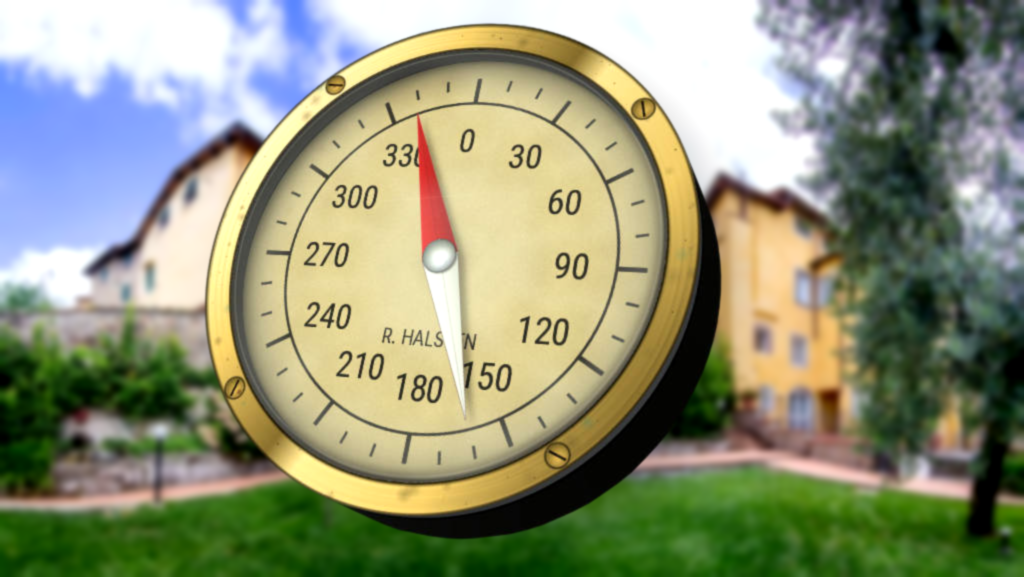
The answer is 340 °
